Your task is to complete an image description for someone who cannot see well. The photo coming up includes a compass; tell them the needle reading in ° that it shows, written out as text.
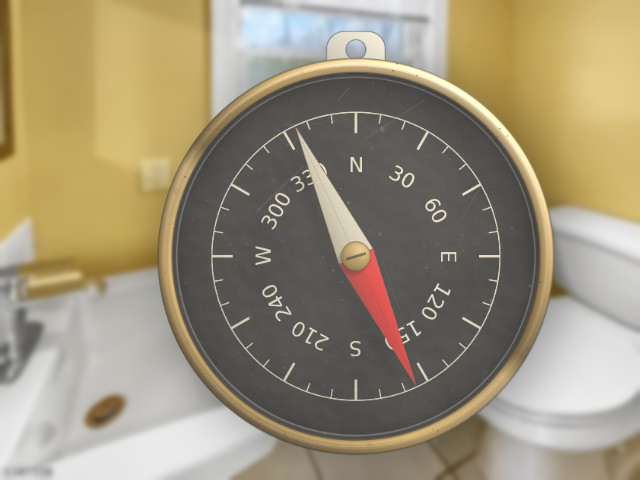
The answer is 155 °
